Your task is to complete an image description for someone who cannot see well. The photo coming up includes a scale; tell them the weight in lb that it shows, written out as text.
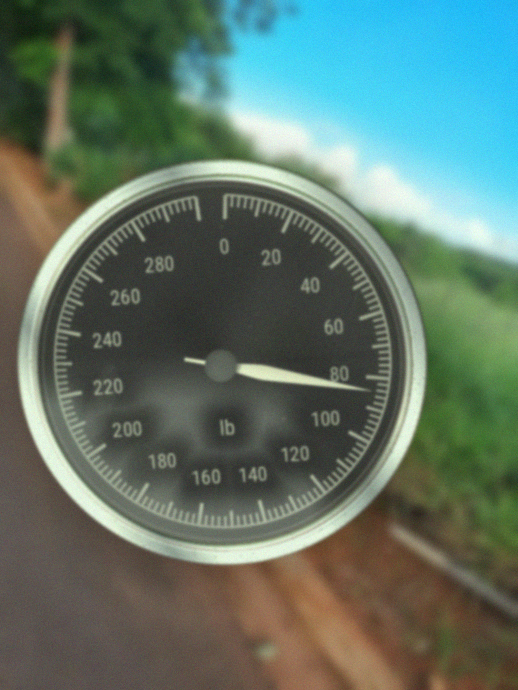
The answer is 84 lb
